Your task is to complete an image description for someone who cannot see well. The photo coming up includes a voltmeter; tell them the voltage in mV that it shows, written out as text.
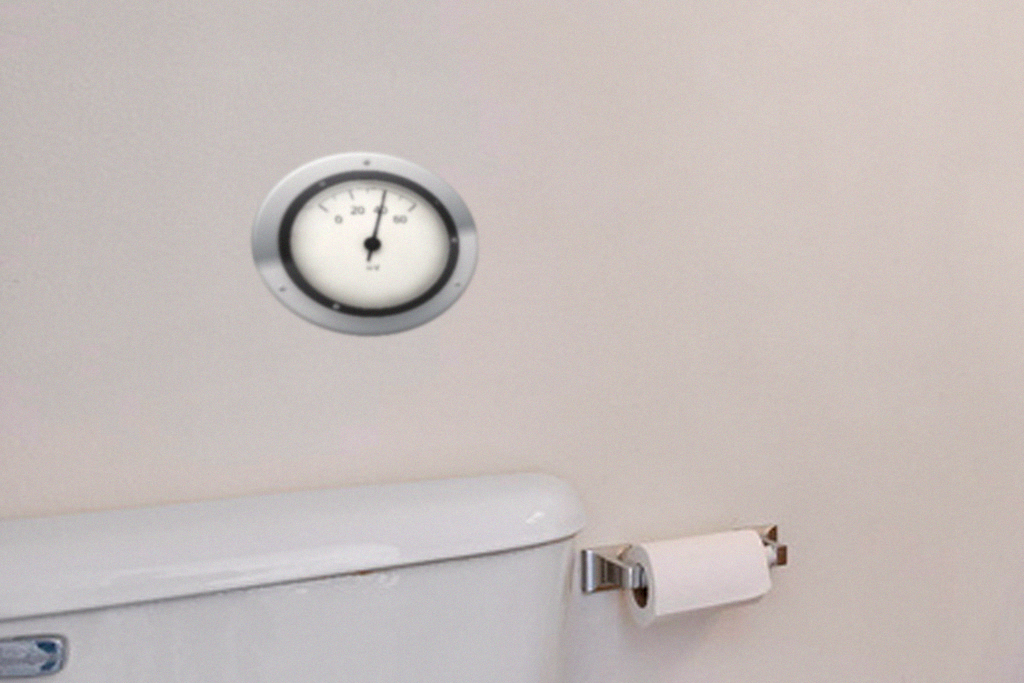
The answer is 40 mV
